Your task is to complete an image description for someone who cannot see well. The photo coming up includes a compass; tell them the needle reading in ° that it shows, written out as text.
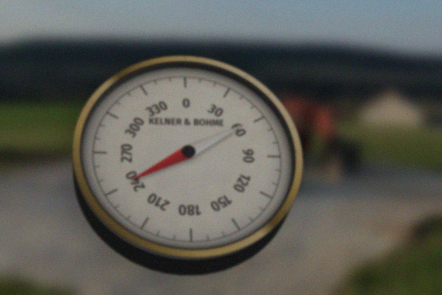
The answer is 240 °
